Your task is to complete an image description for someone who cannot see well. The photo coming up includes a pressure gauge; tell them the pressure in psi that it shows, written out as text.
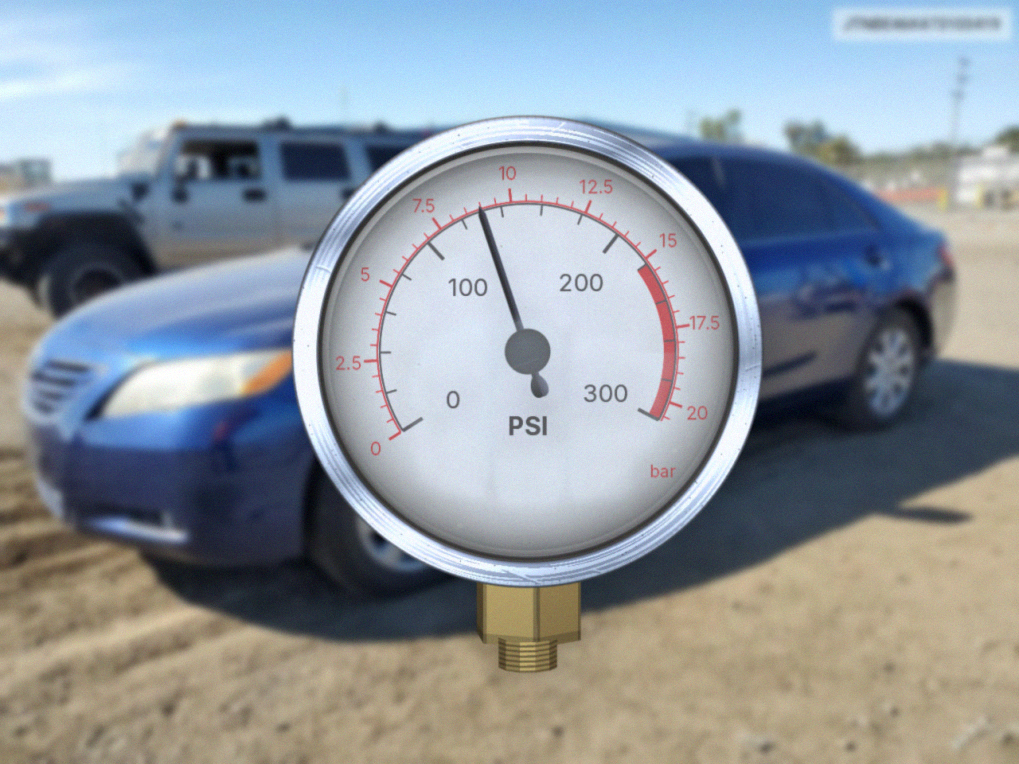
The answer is 130 psi
